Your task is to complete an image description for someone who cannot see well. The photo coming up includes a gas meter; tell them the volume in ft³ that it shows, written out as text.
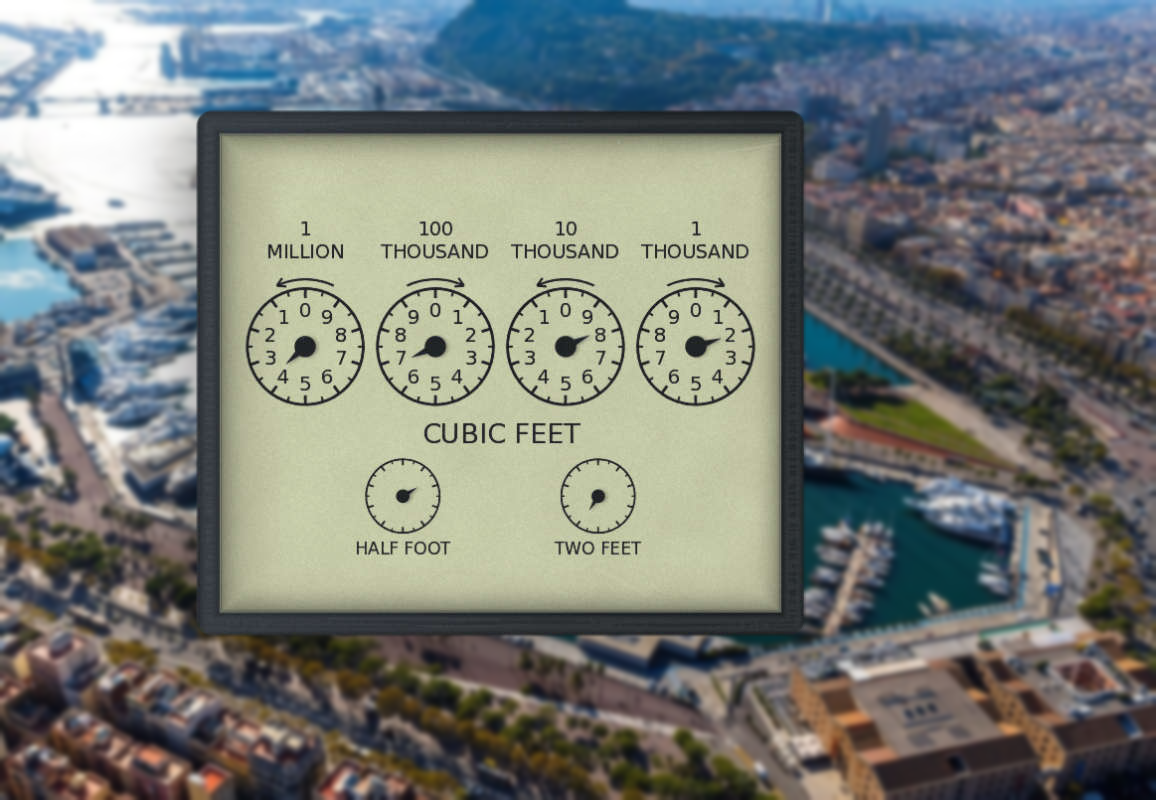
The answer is 368200 ft³
